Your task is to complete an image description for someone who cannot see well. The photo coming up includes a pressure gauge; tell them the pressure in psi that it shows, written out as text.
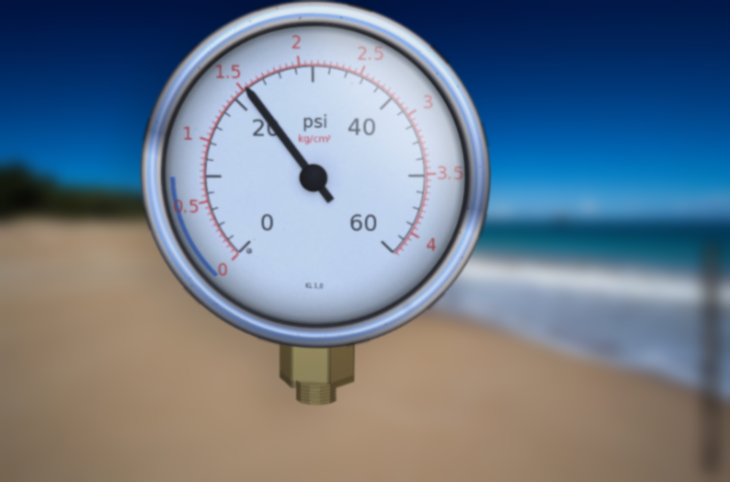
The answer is 22 psi
